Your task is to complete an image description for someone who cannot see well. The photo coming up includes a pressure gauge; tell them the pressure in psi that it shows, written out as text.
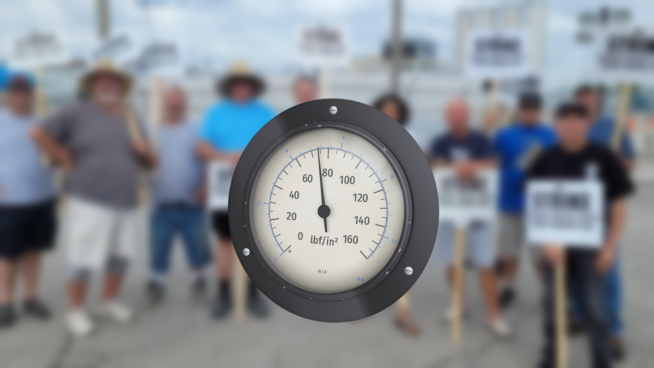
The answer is 75 psi
